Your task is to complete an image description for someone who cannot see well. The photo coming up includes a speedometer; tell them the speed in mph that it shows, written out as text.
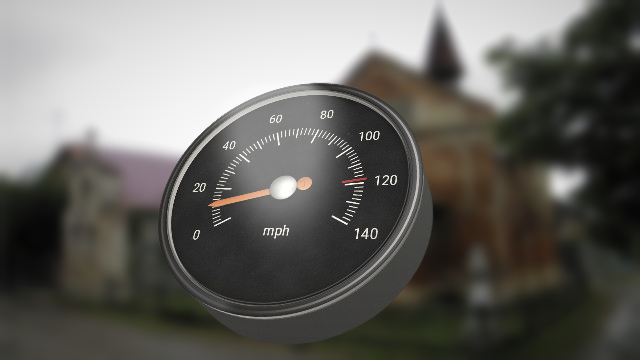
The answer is 10 mph
